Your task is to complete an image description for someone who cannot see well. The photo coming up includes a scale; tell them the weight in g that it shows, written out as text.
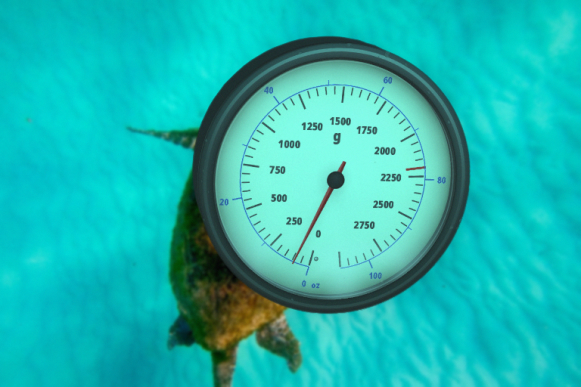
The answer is 100 g
